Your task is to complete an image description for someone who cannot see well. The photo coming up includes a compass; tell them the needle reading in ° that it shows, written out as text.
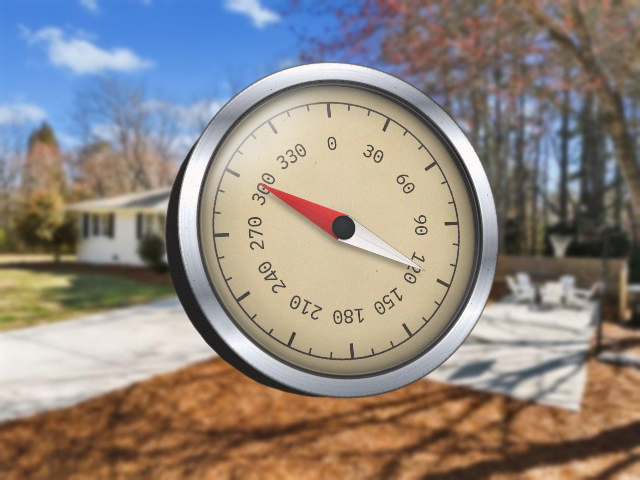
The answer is 300 °
